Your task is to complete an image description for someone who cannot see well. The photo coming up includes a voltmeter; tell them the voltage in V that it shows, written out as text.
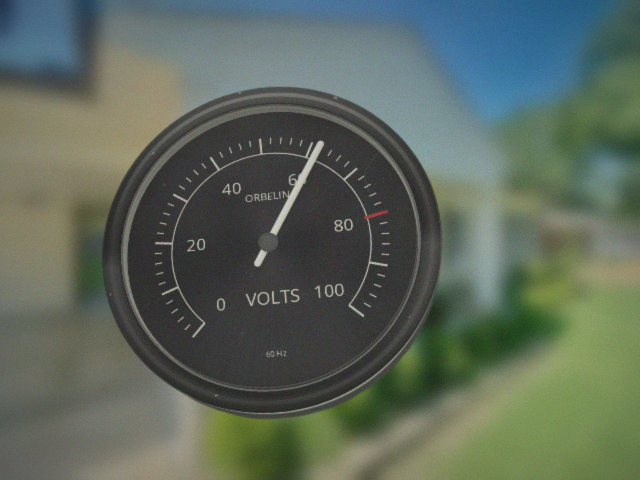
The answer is 62 V
